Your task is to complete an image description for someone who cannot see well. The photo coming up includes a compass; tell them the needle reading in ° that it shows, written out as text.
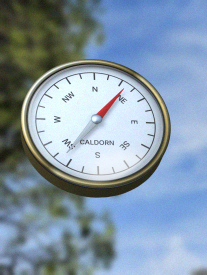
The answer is 37.5 °
